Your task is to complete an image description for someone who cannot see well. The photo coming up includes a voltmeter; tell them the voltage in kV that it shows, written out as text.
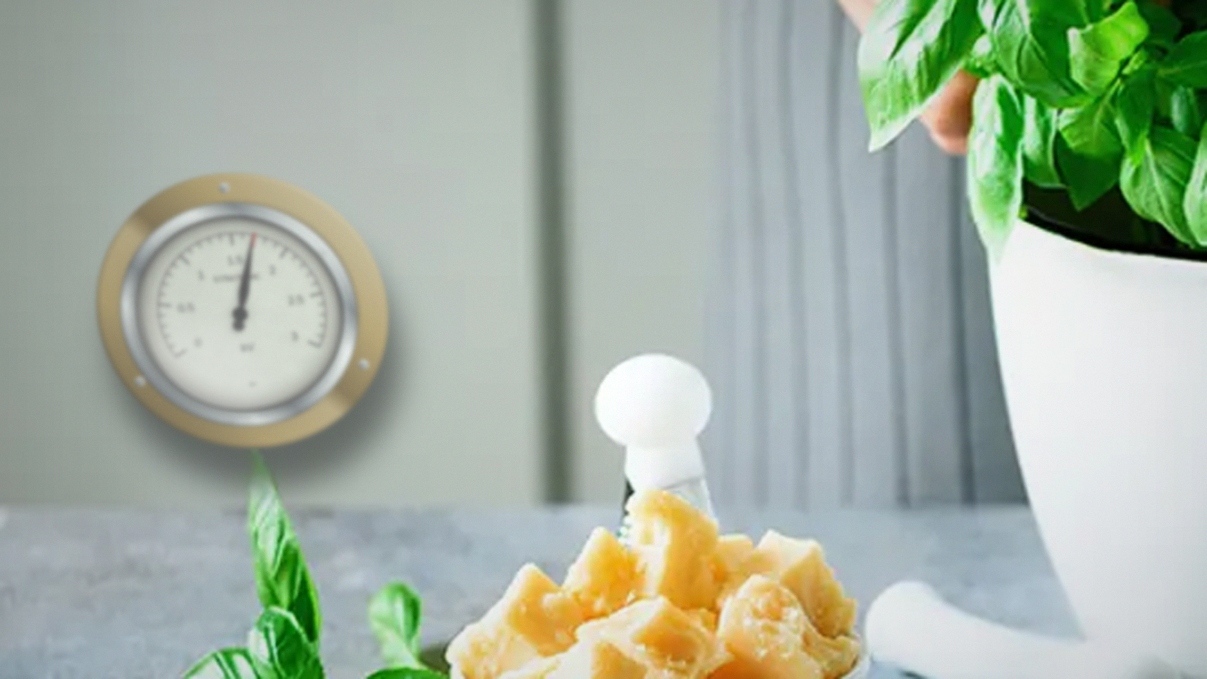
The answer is 1.7 kV
